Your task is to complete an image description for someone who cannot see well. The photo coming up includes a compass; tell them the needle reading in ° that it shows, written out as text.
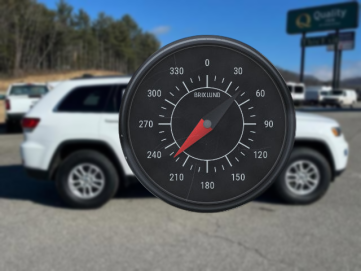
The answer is 225 °
